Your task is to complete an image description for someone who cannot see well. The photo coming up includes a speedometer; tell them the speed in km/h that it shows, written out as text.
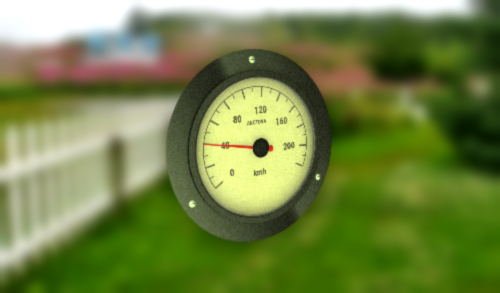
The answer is 40 km/h
